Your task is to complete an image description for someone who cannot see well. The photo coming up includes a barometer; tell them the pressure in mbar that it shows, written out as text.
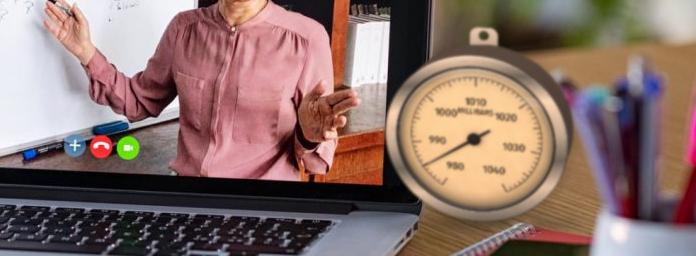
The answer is 985 mbar
